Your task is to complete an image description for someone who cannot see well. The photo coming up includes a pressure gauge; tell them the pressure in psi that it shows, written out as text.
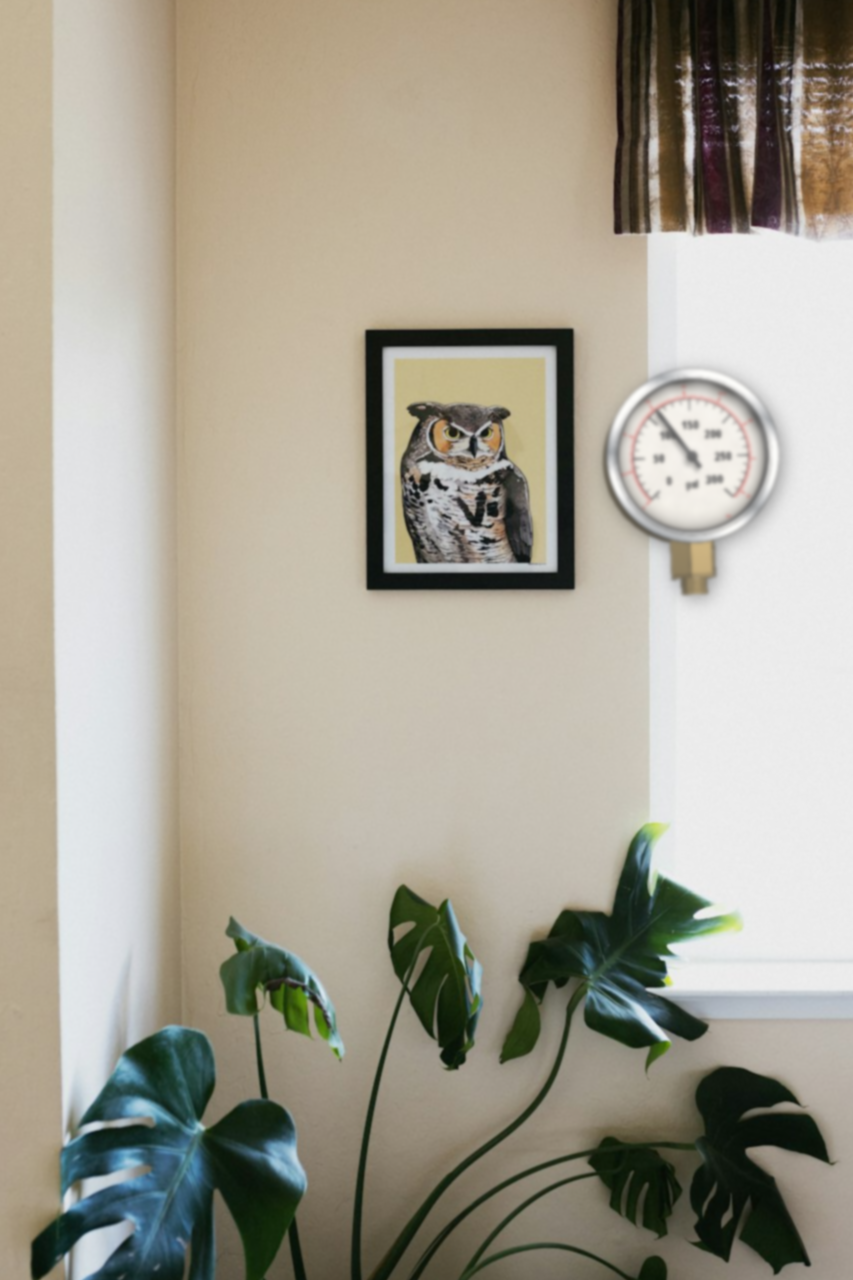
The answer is 110 psi
